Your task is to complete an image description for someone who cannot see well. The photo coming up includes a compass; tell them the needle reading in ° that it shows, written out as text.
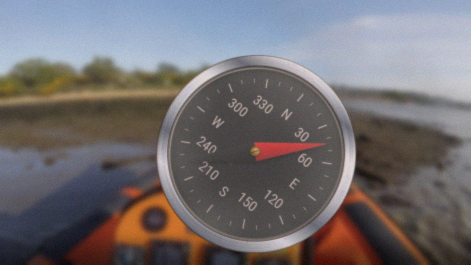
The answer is 45 °
